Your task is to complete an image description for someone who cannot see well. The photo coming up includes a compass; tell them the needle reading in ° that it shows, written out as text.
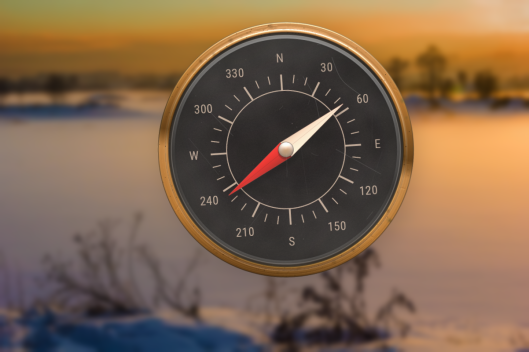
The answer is 235 °
